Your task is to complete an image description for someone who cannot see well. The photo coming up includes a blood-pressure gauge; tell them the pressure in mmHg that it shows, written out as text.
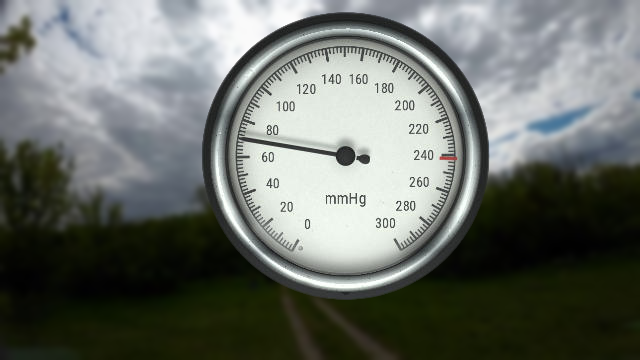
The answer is 70 mmHg
